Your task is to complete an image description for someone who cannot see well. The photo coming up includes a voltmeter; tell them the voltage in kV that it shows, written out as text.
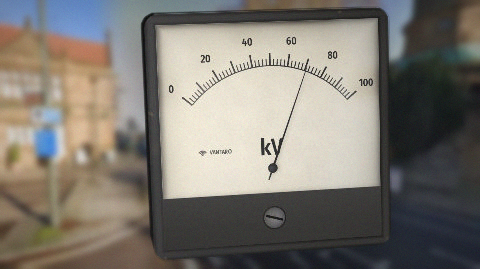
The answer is 70 kV
